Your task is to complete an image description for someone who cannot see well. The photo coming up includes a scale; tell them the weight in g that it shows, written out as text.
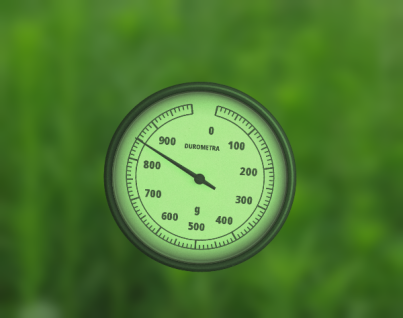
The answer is 850 g
